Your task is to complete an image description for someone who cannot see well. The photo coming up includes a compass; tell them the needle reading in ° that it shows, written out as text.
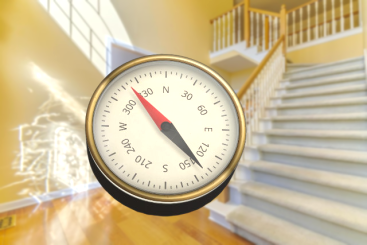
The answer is 320 °
